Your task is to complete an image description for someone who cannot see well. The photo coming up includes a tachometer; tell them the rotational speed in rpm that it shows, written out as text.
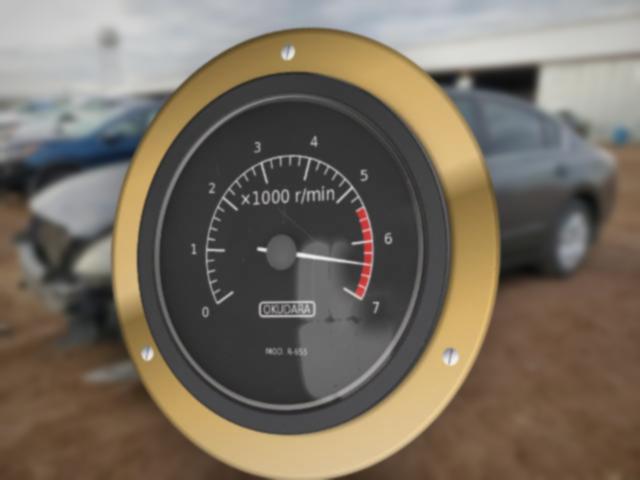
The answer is 6400 rpm
